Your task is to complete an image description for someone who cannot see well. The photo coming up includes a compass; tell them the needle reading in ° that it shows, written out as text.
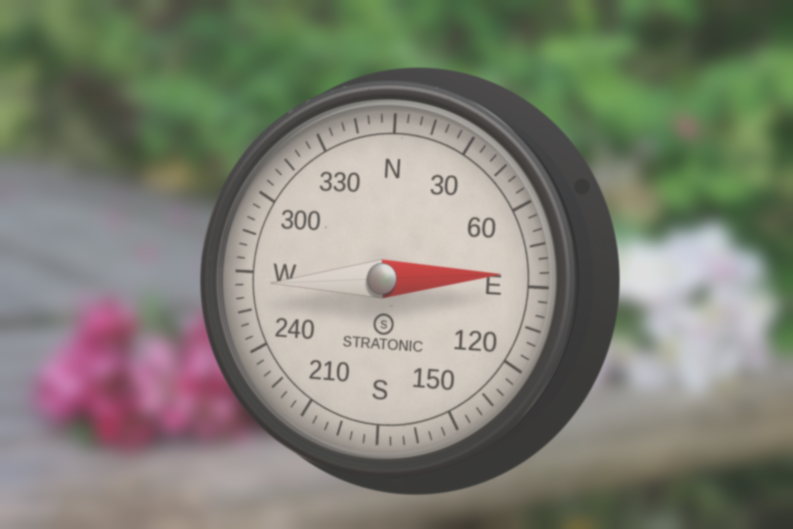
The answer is 85 °
